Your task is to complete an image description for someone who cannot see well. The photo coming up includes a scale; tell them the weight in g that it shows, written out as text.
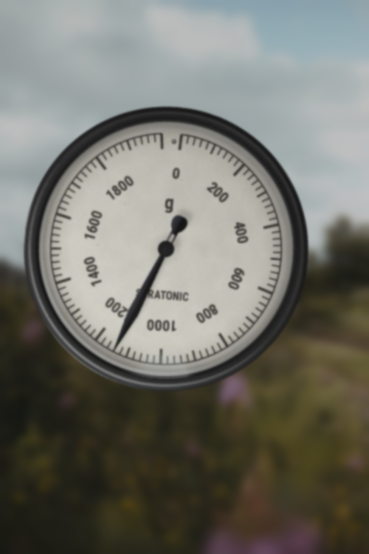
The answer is 1140 g
